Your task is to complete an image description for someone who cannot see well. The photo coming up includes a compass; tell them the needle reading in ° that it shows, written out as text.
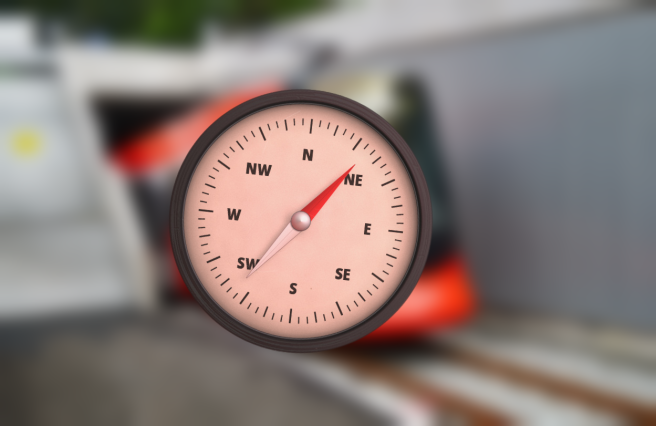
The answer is 37.5 °
